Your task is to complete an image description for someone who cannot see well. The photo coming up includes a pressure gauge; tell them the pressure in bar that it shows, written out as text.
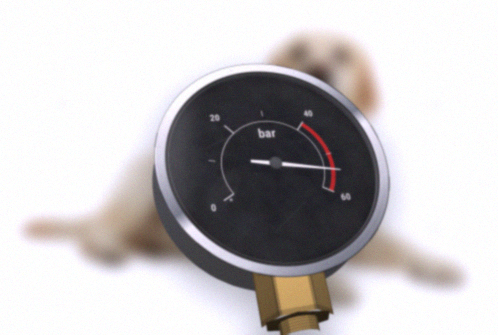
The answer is 55 bar
